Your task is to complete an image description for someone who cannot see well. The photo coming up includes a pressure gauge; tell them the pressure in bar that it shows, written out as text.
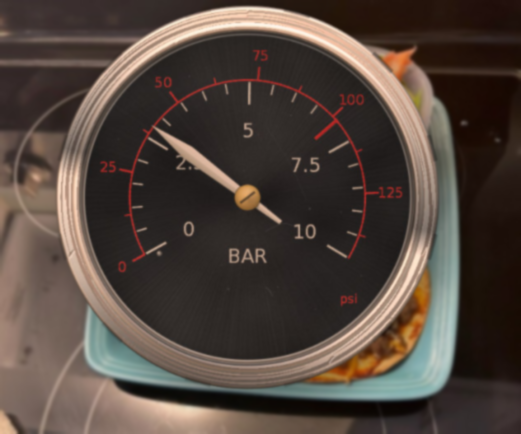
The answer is 2.75 bar
